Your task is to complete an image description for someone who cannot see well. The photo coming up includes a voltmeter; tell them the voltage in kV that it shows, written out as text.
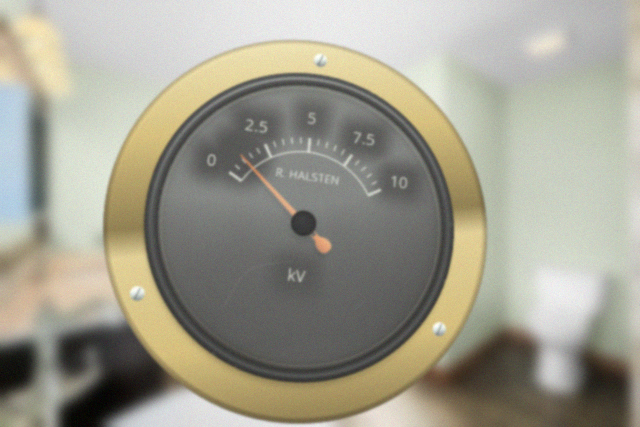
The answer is 1 kV
